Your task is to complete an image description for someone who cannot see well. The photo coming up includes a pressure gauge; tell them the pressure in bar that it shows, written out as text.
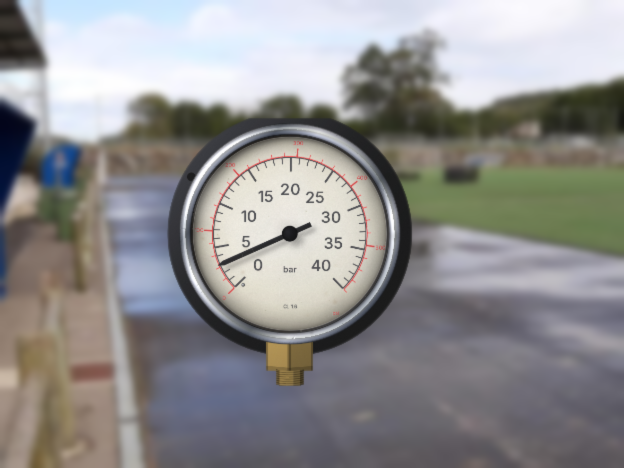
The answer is 3 bar
